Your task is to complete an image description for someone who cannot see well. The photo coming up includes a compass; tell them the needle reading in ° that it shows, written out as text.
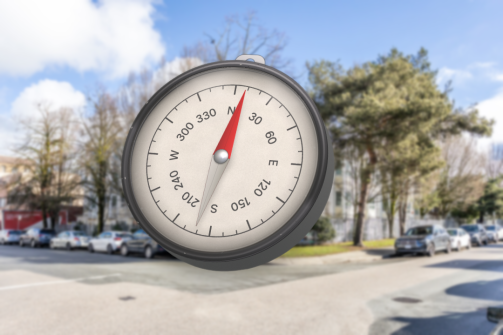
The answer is 10 °
